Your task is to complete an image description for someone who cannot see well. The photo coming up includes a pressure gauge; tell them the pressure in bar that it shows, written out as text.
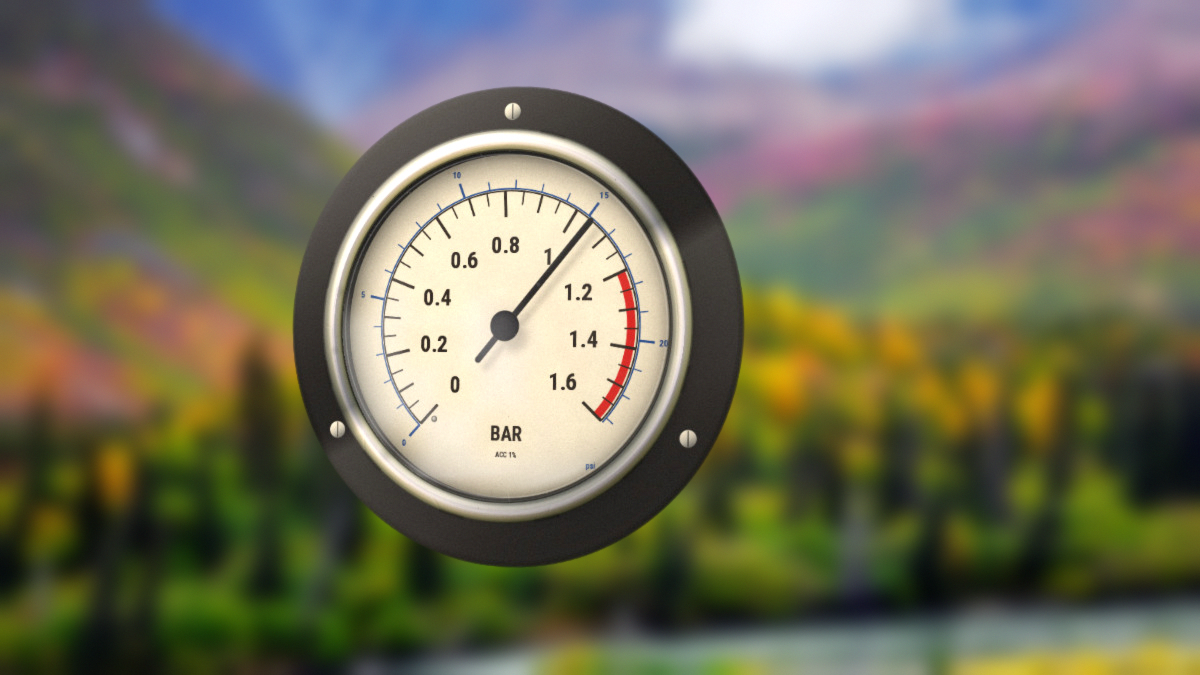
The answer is 1.05 bar
